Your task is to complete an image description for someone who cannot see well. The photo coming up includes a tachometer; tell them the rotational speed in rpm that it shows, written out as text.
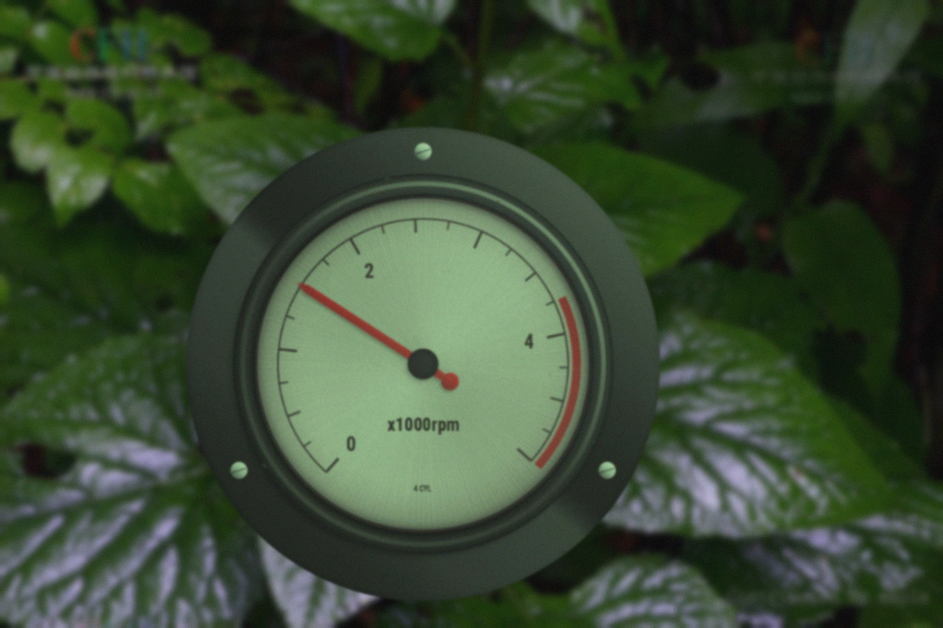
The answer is 1500 rpm
